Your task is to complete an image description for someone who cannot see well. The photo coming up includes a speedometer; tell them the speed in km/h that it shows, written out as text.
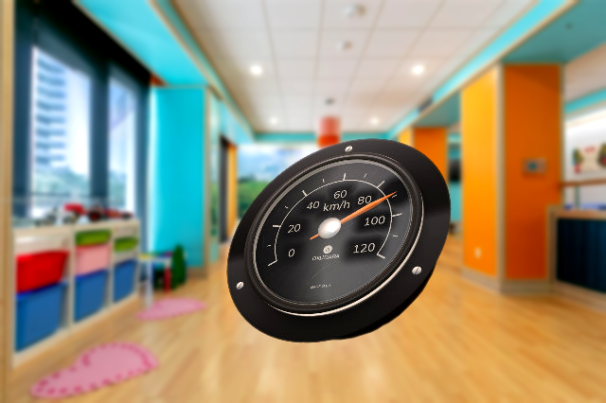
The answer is 90 km/h
